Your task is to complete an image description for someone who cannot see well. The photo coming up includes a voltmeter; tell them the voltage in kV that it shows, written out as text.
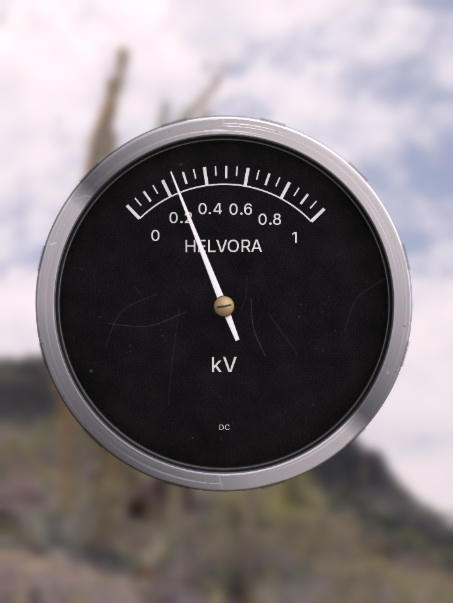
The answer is 0.25 kV
